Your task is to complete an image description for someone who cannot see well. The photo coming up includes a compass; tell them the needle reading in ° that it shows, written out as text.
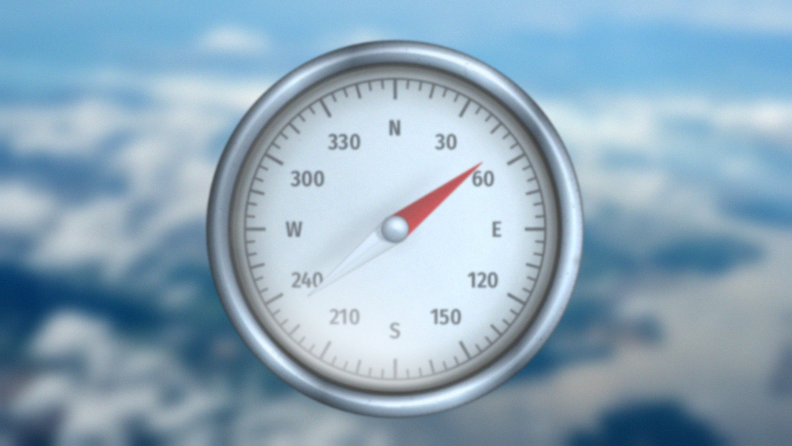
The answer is 52.5 °
